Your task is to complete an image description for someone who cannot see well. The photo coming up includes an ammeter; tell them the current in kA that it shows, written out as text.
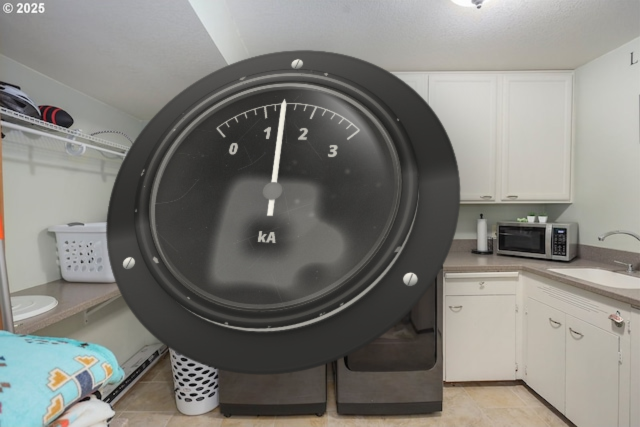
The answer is 1.4 kA
